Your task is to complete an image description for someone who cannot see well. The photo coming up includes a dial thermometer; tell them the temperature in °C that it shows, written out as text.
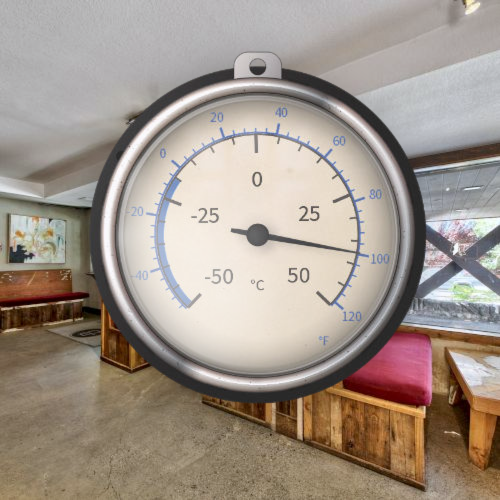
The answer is 37.5 °C
